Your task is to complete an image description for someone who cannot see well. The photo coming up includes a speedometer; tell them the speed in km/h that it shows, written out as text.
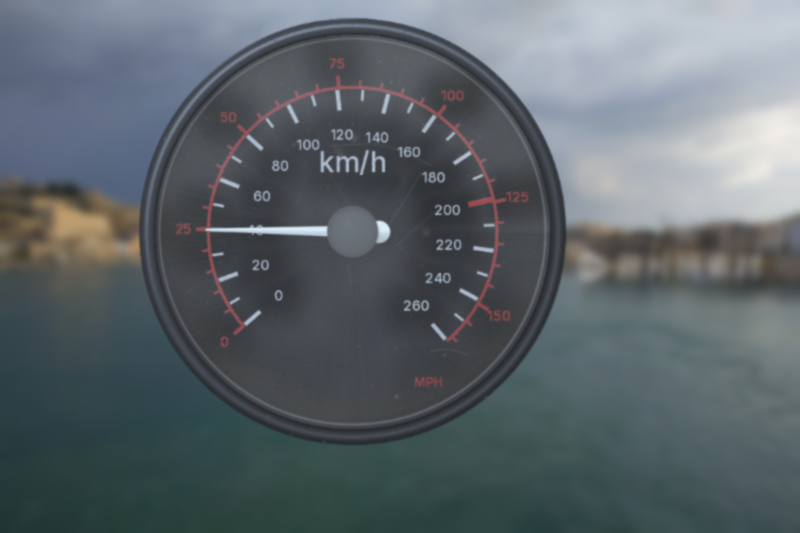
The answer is 40 km/h
